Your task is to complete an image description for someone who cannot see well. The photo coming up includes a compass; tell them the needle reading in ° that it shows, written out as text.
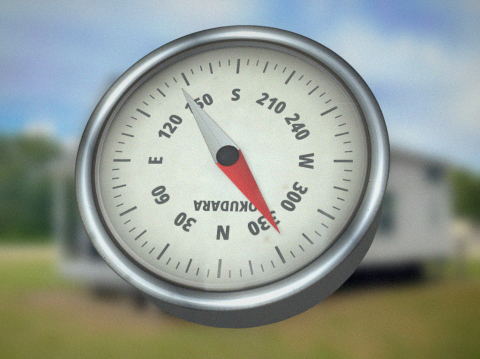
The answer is 325 °
